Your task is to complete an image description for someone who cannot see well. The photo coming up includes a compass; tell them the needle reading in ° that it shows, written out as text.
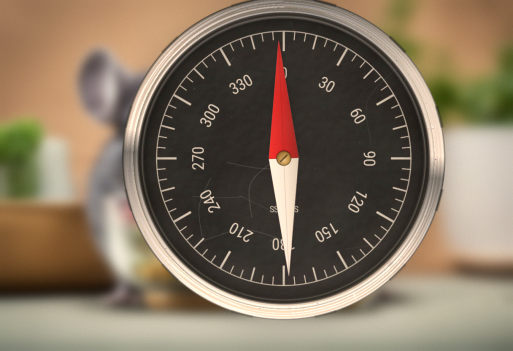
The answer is 357.5 °
